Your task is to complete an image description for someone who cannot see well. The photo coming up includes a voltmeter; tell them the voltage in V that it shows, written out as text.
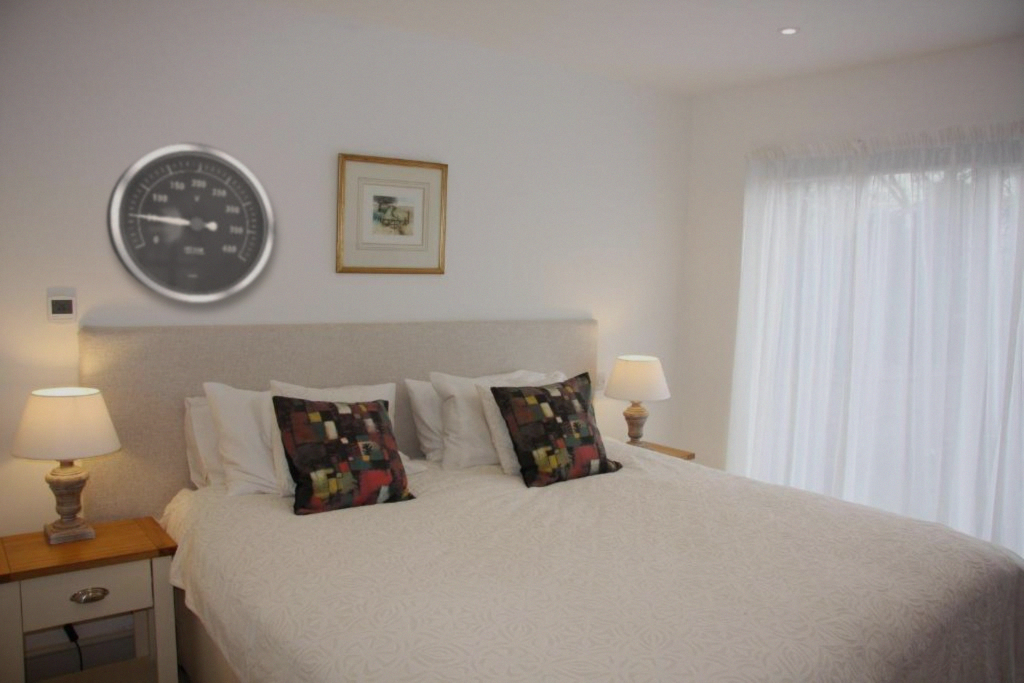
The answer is 50 V
